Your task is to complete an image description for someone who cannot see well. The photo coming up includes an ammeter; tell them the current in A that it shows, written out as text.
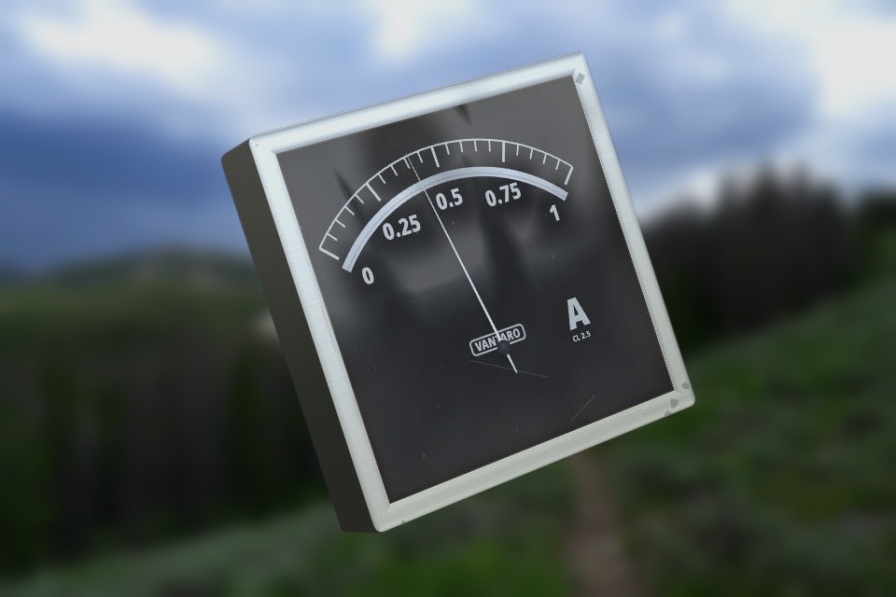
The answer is 0.4 A
